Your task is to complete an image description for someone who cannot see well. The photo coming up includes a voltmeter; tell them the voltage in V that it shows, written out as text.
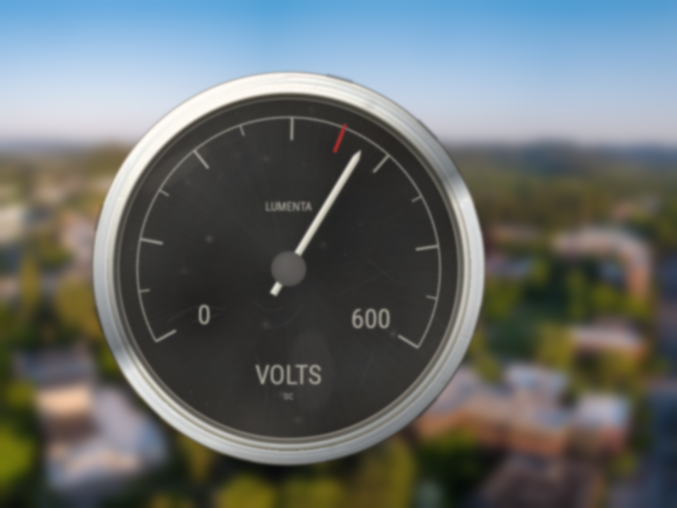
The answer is 375 V
